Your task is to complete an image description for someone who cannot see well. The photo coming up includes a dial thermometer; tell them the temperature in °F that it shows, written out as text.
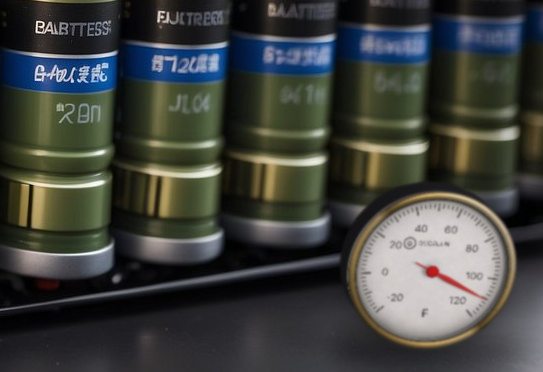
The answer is 110 °F
